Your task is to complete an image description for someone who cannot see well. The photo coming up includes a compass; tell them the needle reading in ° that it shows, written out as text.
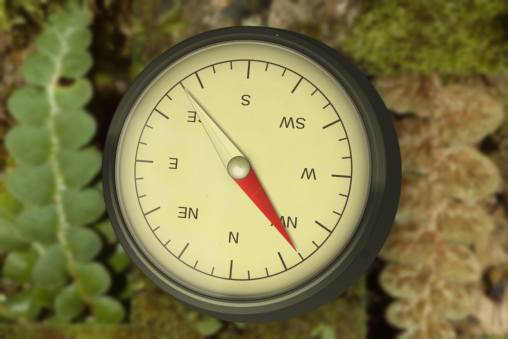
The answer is 320 °
